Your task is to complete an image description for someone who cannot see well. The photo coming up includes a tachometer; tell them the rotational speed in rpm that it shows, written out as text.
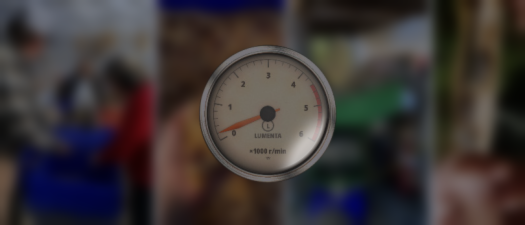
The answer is 200 rpm
